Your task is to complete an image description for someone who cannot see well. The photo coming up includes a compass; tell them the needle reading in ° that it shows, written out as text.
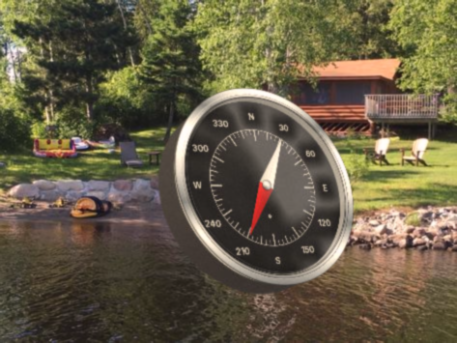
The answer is 210 °
